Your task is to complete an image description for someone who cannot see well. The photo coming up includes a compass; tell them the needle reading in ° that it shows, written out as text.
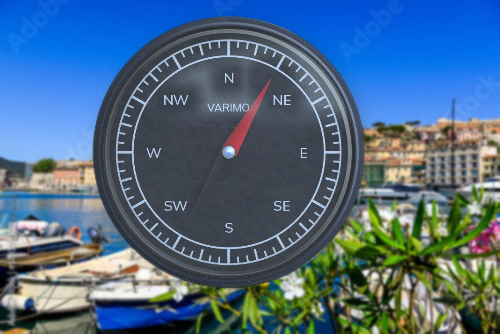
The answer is 30 °
